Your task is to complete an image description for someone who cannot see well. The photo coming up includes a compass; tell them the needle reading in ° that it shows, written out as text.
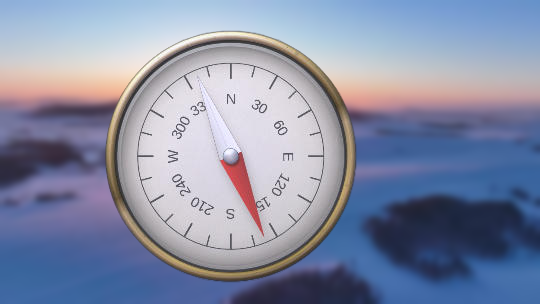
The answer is 157.5 °
